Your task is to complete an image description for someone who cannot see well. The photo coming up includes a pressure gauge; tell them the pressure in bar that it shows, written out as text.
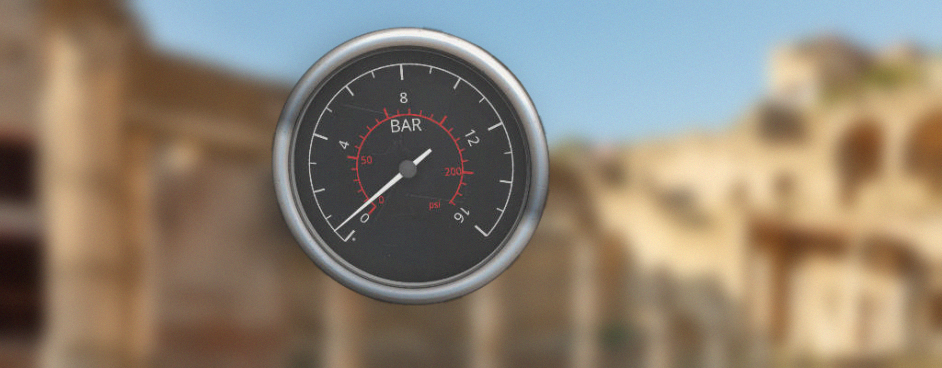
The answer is 0.5 bar
